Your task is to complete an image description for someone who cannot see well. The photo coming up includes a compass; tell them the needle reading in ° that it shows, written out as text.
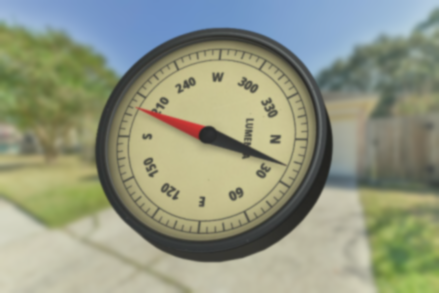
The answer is 200 °
